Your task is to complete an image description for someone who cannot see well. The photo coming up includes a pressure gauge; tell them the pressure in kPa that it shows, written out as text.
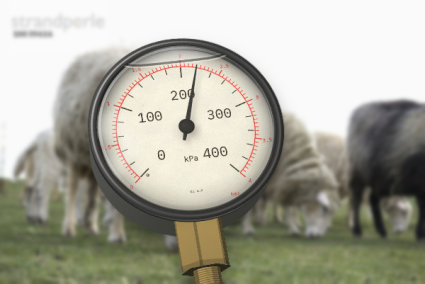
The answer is 220 kPa
